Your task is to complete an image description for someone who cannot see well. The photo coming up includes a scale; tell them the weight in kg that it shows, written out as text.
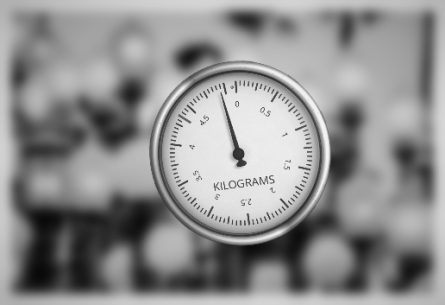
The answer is 4.95 kg
